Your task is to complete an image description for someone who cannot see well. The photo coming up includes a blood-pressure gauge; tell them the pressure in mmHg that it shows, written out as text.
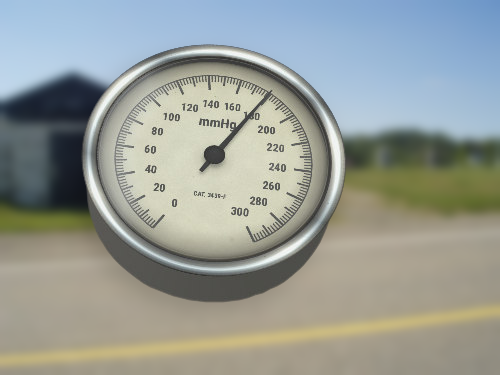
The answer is 180 mmHg
